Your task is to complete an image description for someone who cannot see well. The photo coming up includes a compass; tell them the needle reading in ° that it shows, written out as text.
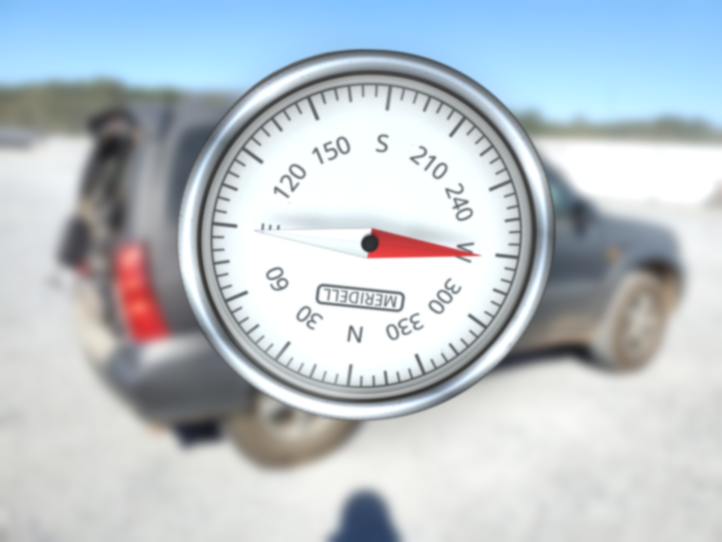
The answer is 270 °
